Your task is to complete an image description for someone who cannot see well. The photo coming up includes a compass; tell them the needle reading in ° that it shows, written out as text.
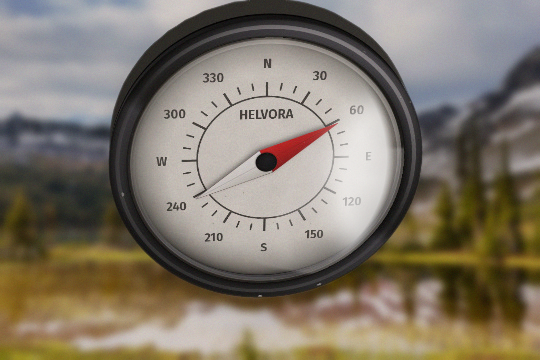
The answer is 60 °
